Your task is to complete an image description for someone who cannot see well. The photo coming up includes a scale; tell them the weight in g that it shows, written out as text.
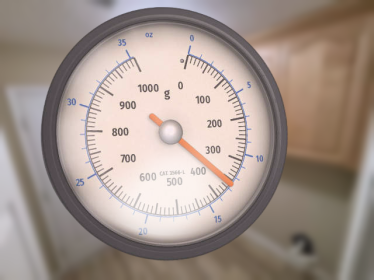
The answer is 360 g
